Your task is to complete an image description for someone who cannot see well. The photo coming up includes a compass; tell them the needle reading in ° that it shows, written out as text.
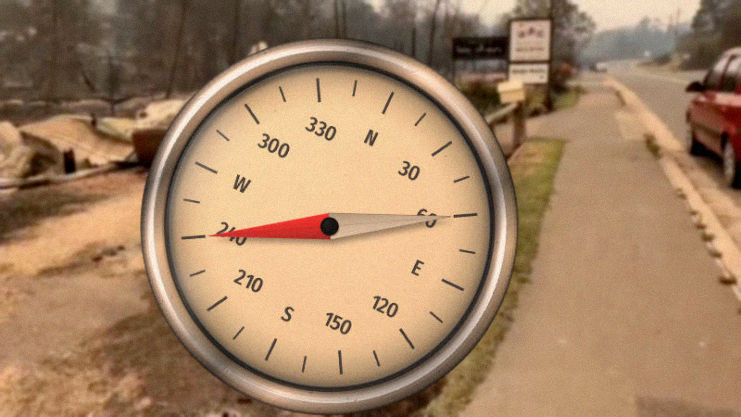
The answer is 240 °
